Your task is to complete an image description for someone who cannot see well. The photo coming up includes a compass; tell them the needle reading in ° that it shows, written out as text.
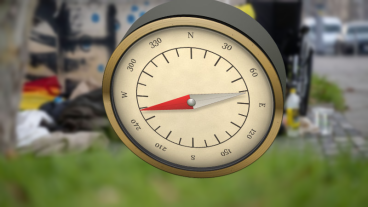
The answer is 255 °
